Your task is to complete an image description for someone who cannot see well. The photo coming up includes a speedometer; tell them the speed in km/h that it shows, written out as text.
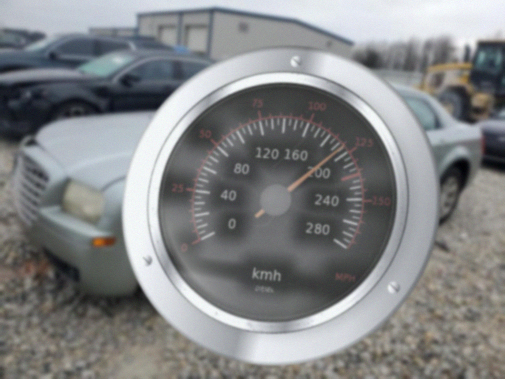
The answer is 195 km/h
